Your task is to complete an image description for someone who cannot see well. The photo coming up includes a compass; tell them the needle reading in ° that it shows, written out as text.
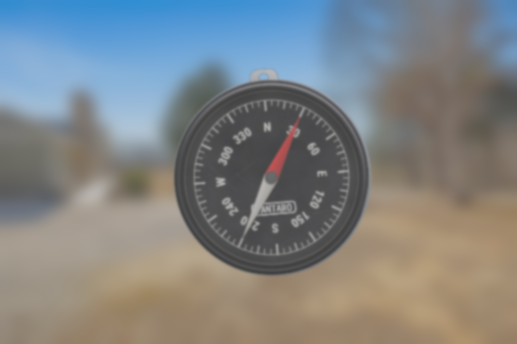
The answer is 30 °
